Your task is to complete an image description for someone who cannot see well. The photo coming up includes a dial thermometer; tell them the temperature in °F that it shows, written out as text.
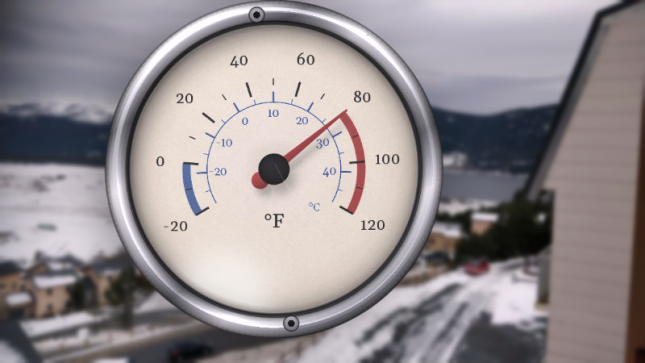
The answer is 80 °F
